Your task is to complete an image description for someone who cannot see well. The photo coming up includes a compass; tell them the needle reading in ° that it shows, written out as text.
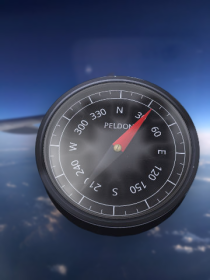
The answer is 35 °
